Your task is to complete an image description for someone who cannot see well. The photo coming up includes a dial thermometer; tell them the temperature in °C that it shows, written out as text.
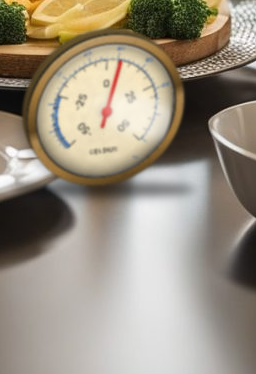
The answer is 5 °C
